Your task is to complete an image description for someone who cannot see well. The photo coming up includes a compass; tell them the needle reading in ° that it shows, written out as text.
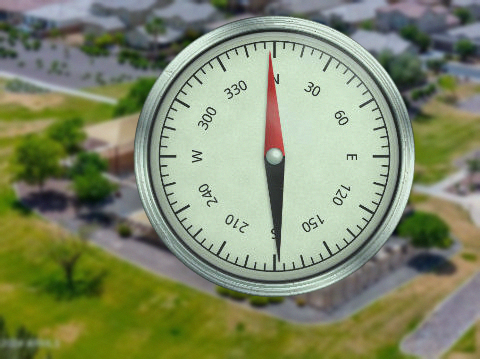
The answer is 357.5 °
